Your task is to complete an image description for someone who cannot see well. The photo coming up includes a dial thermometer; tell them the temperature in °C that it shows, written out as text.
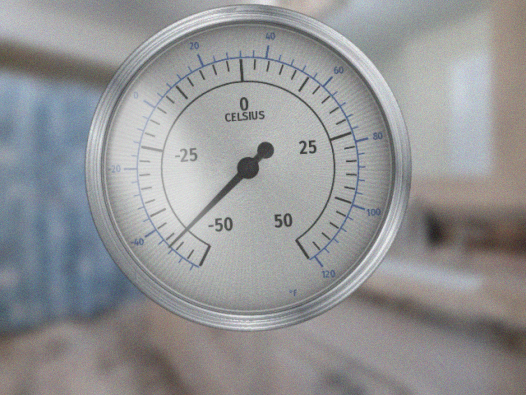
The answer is -43.75 °C
